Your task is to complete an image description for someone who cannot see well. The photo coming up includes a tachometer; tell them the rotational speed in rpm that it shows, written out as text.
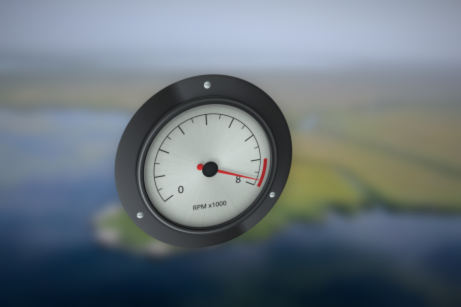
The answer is 7750 rpm
